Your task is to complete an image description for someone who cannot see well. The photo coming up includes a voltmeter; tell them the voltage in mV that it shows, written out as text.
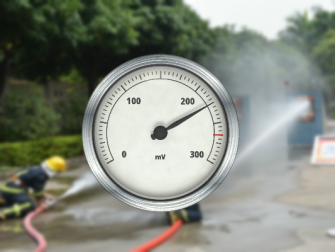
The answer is 225 mV
